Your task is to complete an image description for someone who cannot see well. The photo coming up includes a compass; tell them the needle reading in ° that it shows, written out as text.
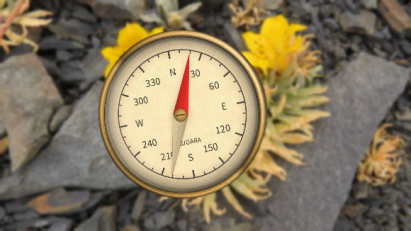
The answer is 20 °
